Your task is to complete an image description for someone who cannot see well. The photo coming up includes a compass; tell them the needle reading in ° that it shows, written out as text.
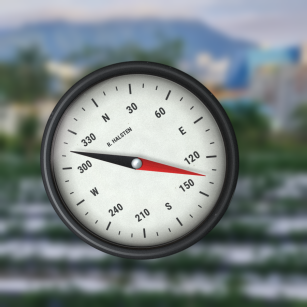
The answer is 135 °
